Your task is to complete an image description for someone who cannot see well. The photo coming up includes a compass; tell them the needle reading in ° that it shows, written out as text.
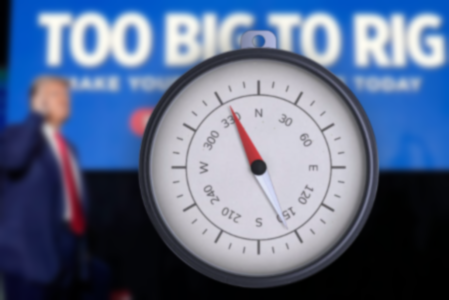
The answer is 335 °
